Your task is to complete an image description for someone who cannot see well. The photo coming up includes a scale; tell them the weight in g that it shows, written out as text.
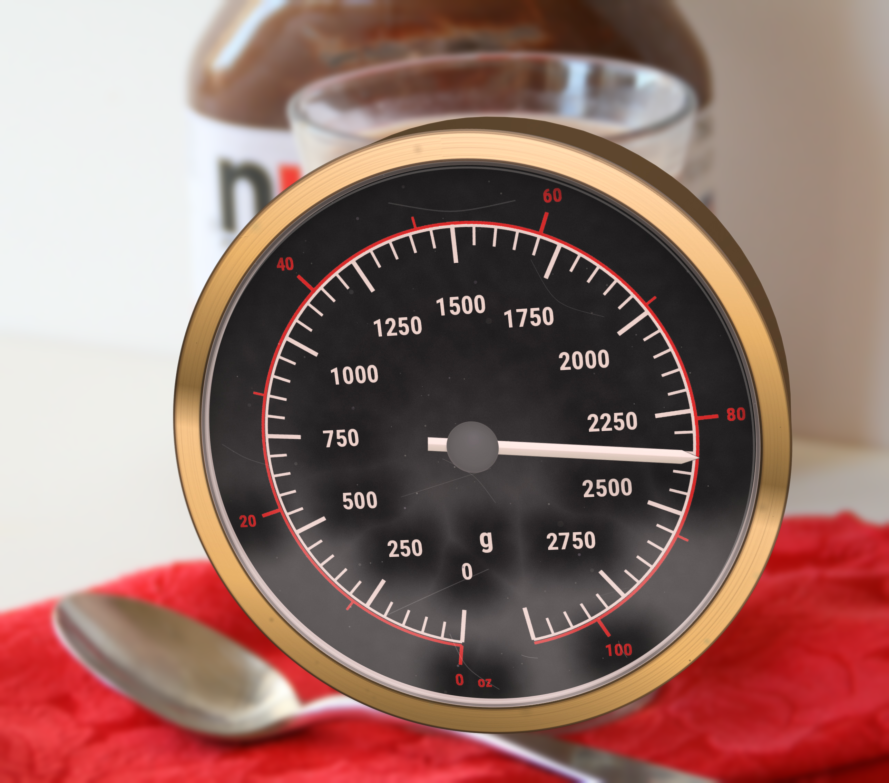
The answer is 2350 g
